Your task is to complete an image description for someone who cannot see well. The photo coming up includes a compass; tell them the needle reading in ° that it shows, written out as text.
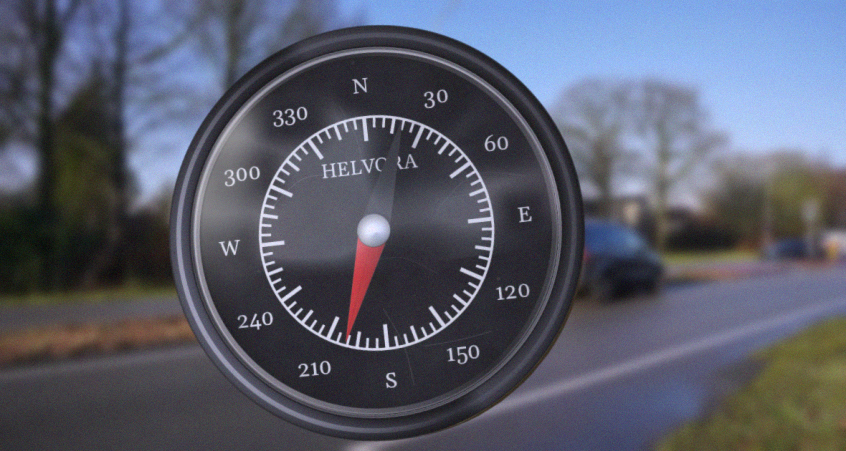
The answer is 200 °
